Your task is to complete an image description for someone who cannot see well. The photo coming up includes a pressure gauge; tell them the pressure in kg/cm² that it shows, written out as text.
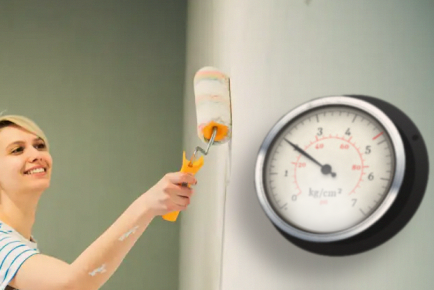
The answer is 2 kg/cm²
